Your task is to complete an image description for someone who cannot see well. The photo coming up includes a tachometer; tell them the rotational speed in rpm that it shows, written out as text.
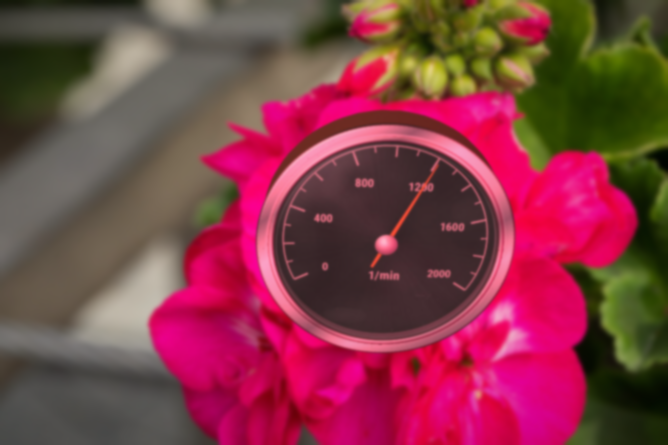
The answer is 1200 rpm
